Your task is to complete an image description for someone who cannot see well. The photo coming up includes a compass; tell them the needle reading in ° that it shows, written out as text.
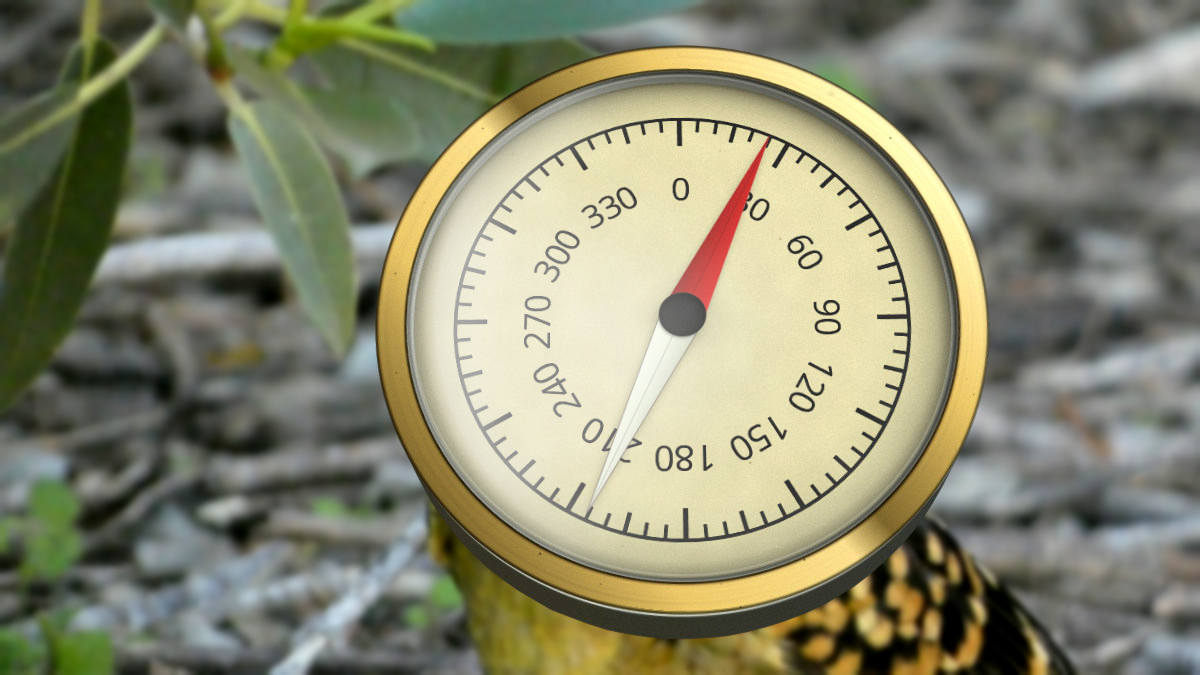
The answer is 25 °
